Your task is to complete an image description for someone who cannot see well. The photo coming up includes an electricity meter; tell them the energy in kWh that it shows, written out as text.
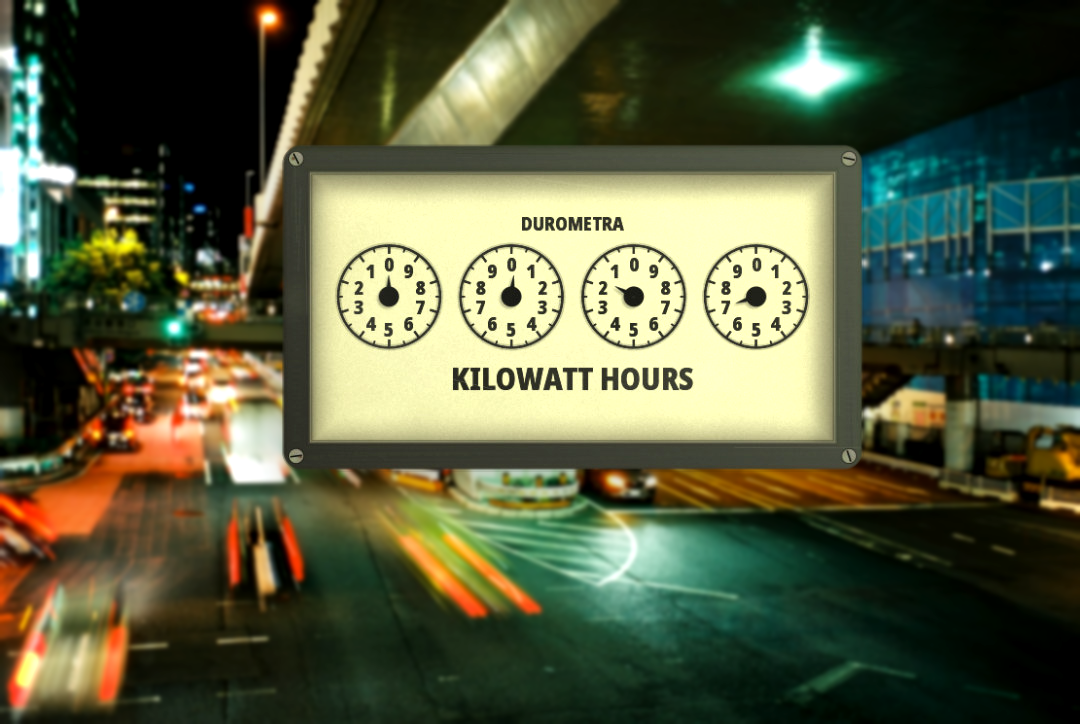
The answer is 17 kWh
